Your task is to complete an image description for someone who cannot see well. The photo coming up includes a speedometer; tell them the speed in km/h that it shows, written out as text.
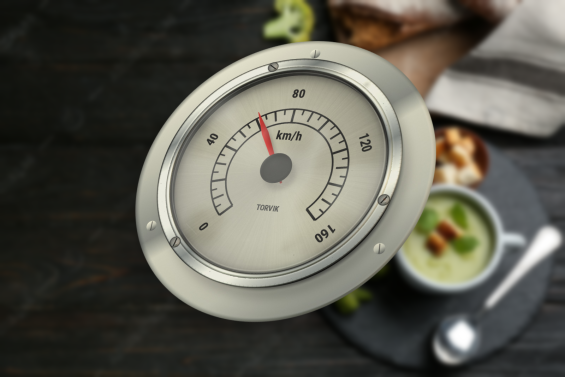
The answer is 62.5 km/h
